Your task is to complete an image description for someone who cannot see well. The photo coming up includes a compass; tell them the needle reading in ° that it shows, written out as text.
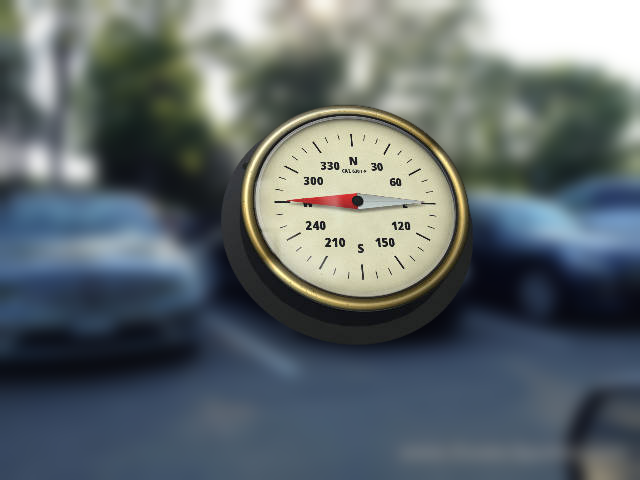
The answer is 270 °
